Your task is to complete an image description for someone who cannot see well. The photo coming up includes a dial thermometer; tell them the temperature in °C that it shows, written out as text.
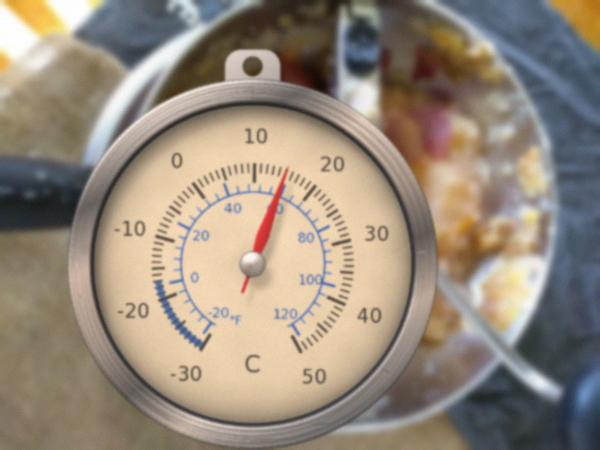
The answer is 15 °C
